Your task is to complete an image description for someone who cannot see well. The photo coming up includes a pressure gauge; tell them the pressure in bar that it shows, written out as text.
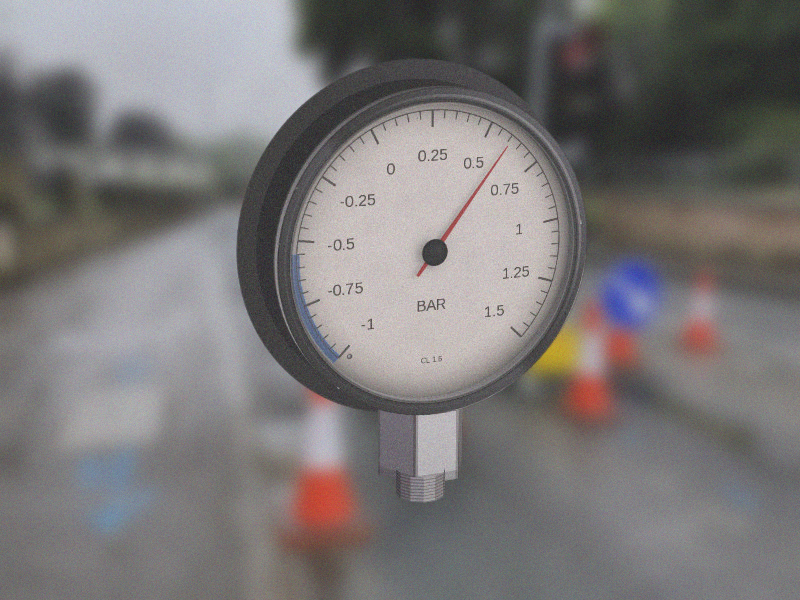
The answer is 0.6 bar
